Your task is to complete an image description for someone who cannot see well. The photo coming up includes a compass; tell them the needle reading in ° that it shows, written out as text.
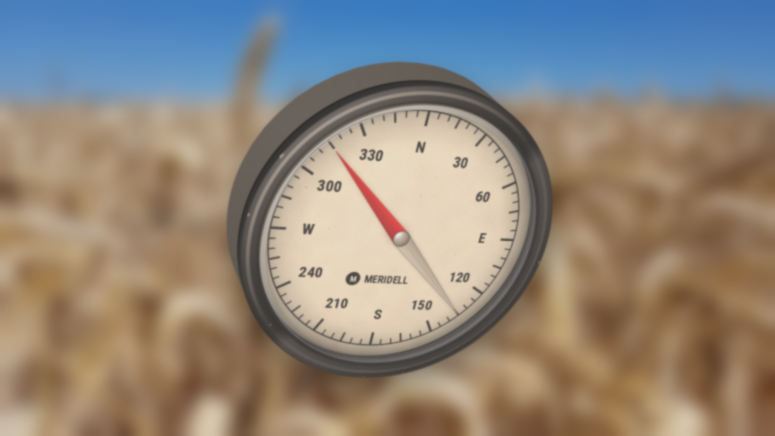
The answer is 315 °
